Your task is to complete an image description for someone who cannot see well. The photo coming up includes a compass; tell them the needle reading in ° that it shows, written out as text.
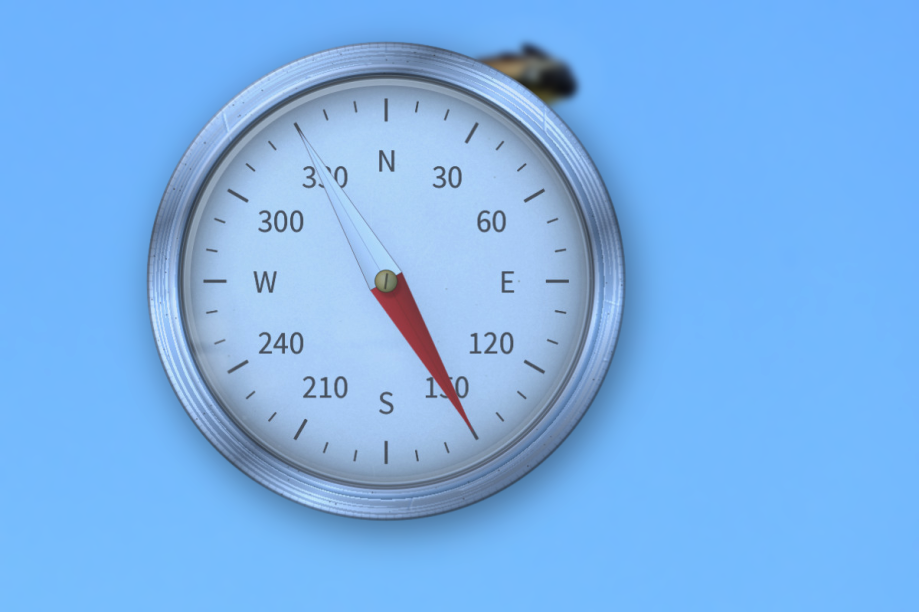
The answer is 150 °
